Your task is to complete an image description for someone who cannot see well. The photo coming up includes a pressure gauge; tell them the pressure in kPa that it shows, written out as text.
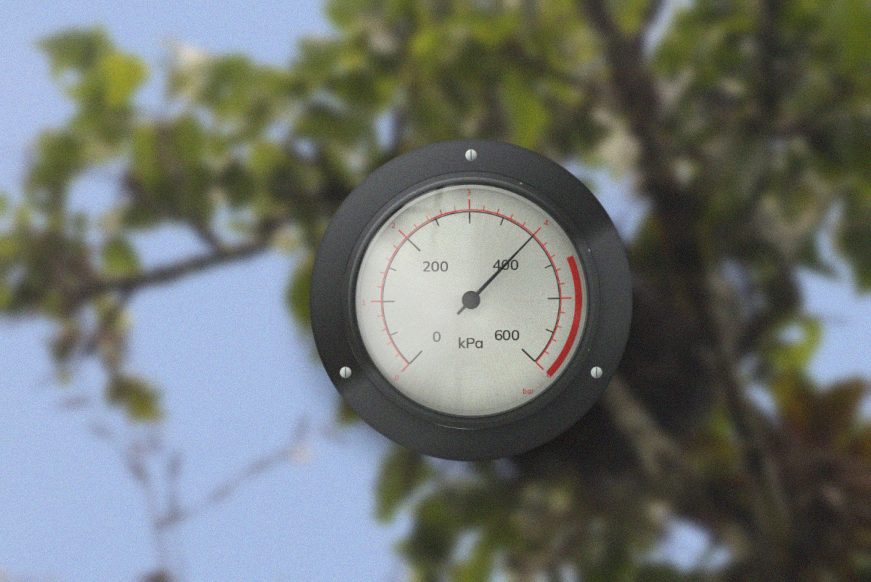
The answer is 400 kPa
